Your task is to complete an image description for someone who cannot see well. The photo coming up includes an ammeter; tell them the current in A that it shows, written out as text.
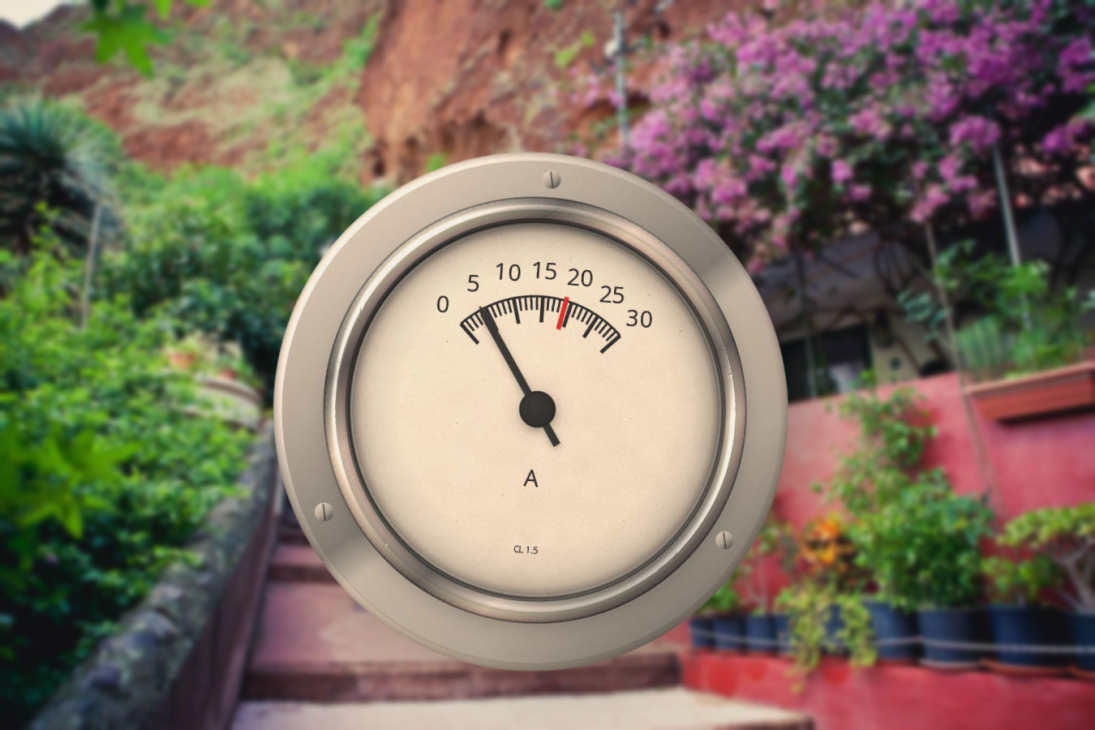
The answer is 4 A
